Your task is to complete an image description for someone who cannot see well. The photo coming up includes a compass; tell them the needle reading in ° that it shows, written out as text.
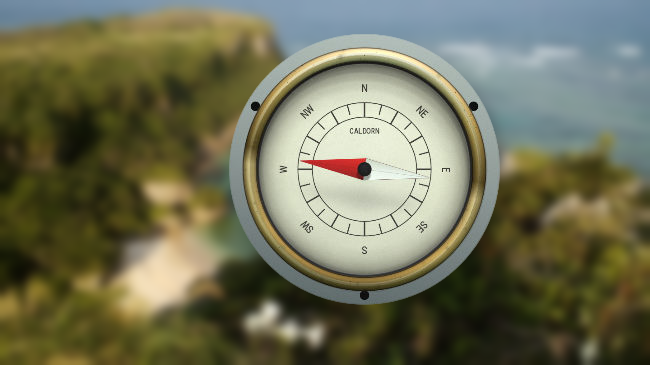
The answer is 277.5 °
